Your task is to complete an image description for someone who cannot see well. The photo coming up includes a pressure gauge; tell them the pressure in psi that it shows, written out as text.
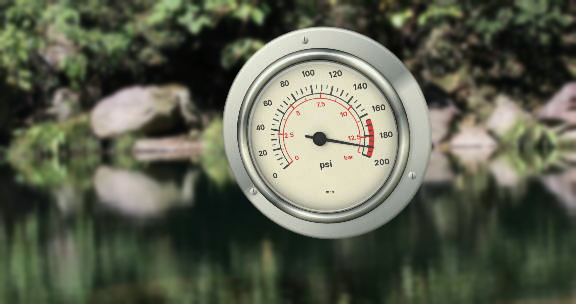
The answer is 190 psi
